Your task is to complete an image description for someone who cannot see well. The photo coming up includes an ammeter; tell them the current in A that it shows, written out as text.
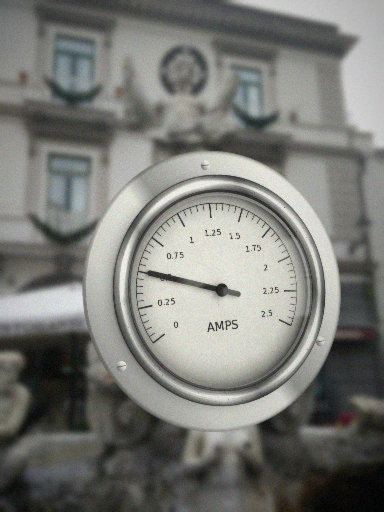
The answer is 0.5 A
